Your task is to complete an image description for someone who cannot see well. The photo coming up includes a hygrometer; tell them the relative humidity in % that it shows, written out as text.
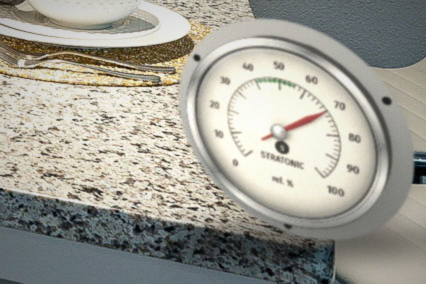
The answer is 70 %
